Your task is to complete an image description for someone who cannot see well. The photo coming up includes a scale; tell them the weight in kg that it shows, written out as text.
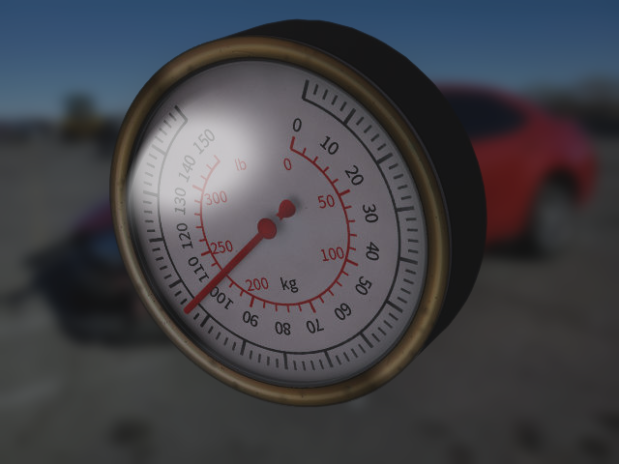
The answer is 104 kg
